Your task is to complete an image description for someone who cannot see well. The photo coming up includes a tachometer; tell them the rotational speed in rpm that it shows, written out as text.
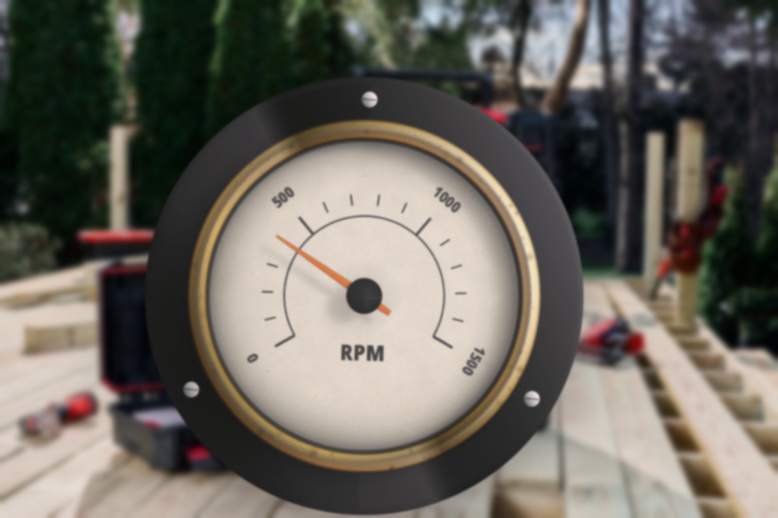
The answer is 400 rpm
